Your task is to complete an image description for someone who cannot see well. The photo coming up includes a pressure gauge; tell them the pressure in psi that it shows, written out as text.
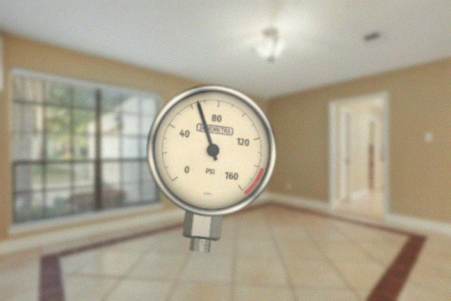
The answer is 65 psi
